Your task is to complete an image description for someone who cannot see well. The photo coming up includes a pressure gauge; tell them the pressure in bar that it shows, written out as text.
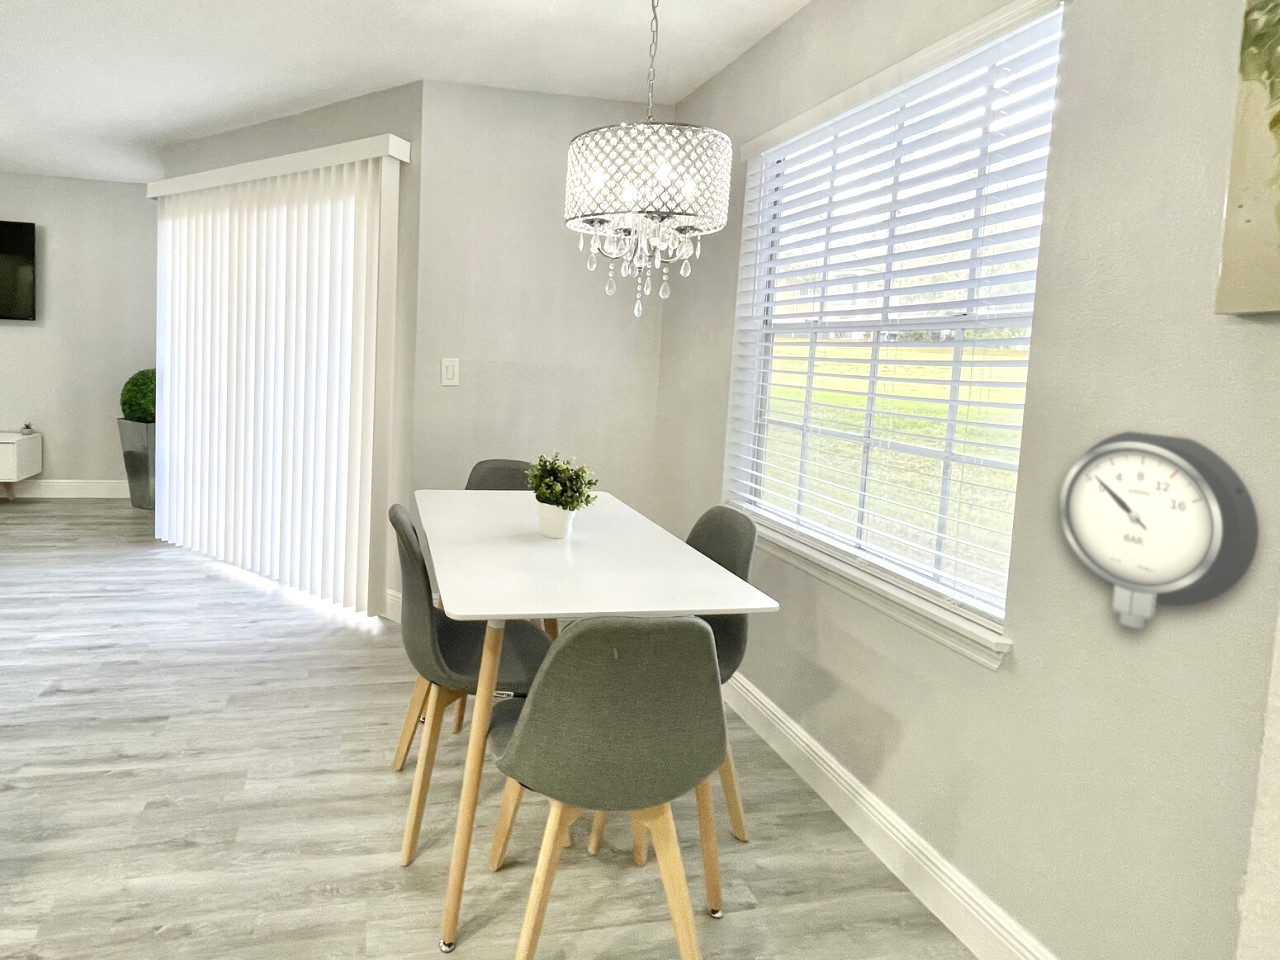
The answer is 1 bar
